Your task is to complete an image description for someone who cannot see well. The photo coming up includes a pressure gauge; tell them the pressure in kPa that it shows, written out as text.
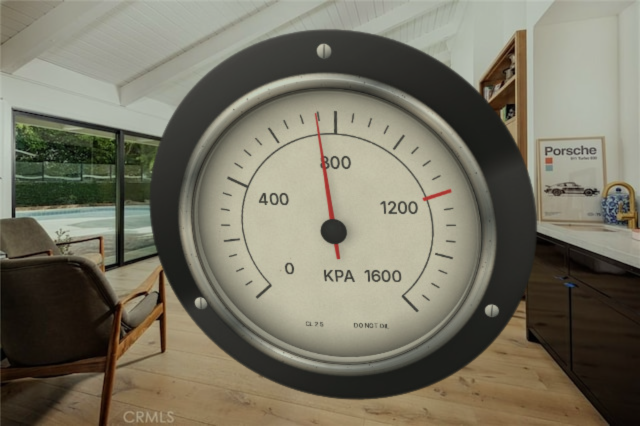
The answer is 750 kPa
